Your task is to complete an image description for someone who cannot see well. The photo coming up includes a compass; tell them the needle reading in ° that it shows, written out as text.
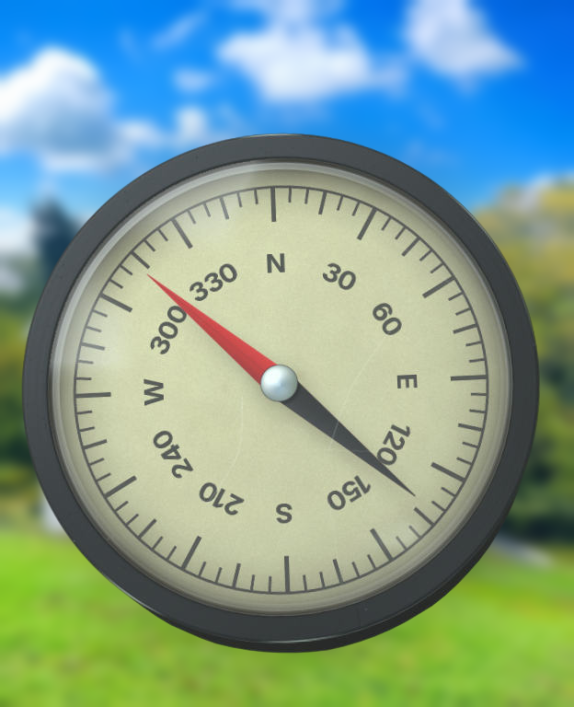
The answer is 312.5 °
